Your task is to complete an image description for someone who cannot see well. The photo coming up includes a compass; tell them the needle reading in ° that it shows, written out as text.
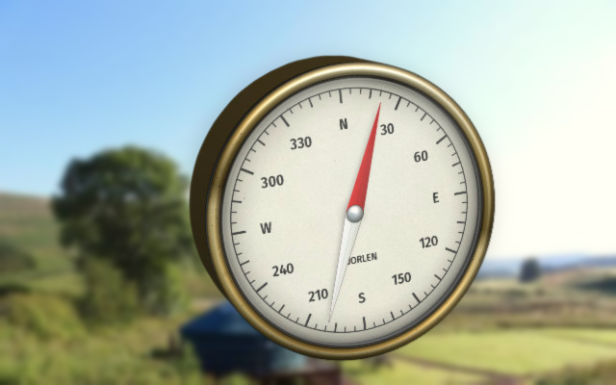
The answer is 20 °
